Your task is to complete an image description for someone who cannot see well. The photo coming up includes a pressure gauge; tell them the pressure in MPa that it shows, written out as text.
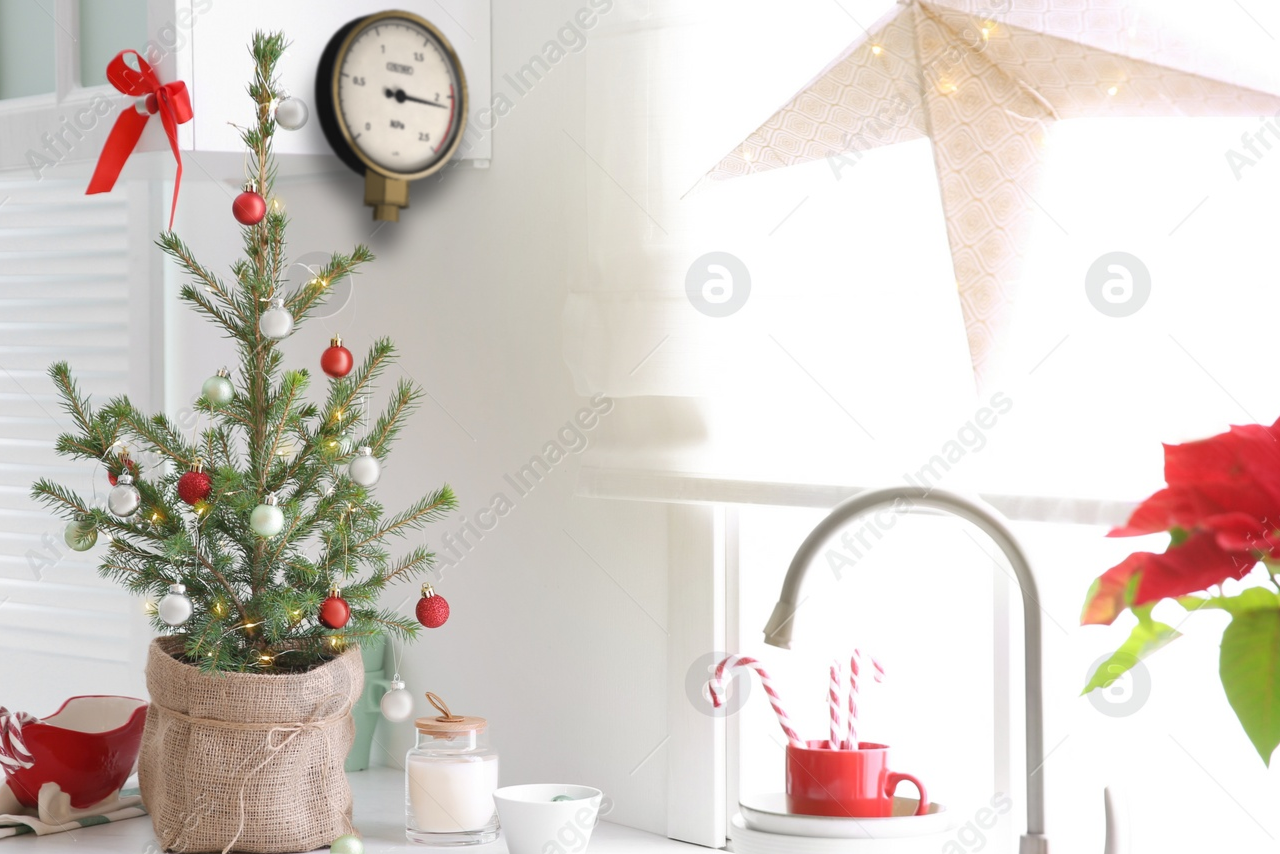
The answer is 2.1 MPa
